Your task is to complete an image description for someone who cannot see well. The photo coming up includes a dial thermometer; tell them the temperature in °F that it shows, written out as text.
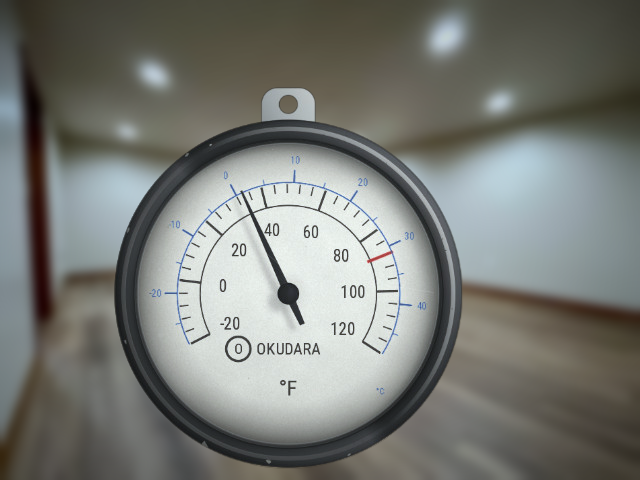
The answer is 34 °F
